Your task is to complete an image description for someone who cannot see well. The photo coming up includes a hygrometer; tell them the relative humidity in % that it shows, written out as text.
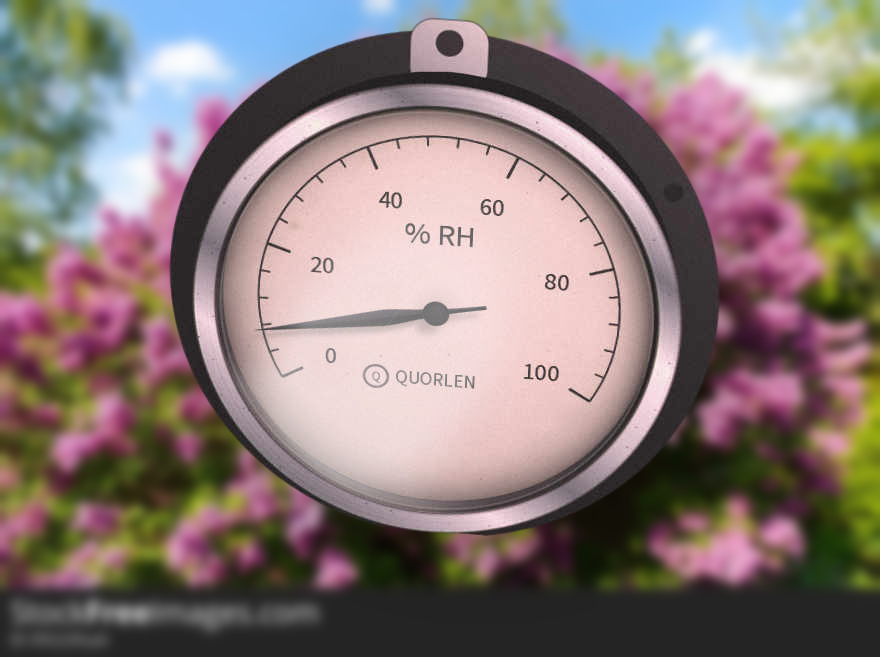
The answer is 8 %
